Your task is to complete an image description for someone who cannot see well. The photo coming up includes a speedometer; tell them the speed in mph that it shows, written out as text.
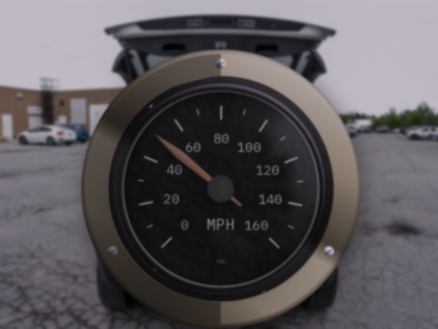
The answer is 50 mph
